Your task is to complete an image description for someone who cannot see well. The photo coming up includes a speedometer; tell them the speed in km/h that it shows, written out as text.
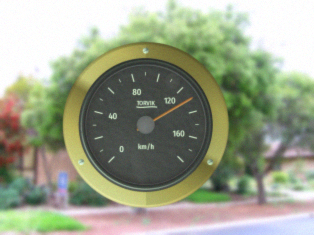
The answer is 130 km/h
